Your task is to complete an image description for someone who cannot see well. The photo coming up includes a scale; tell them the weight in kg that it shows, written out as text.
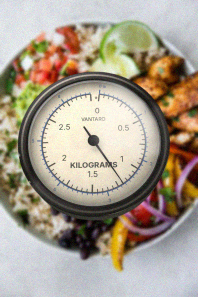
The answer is 1.2 kg
